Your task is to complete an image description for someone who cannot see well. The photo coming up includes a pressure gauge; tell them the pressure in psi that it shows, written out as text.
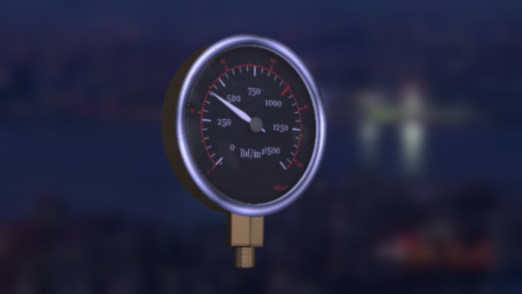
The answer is 400 psi
